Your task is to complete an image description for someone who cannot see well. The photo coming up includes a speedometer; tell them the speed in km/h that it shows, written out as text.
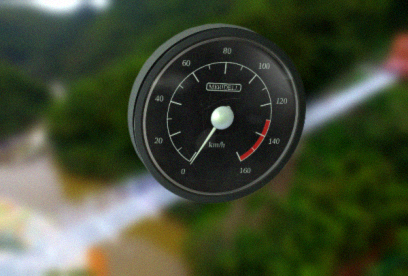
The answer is 0 km/h
